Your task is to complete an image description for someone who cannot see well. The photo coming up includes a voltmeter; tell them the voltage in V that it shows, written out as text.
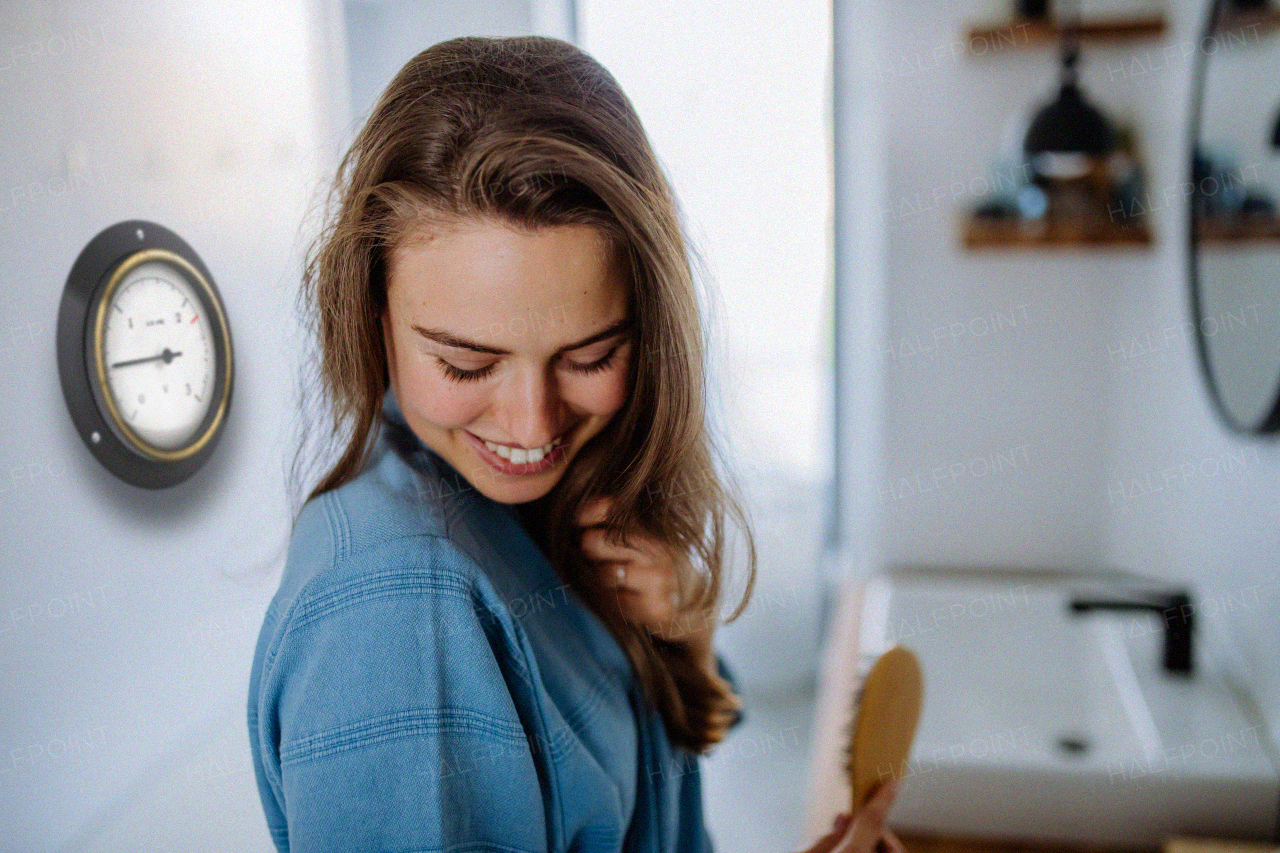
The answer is 0.5 V
